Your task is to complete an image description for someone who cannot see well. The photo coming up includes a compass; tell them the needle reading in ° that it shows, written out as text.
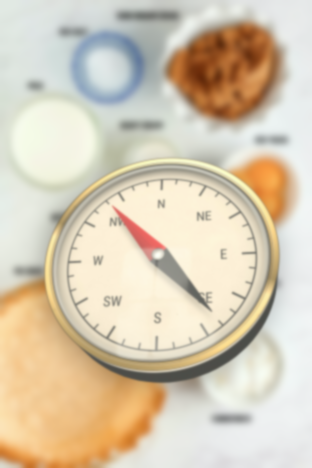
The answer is 320 °
